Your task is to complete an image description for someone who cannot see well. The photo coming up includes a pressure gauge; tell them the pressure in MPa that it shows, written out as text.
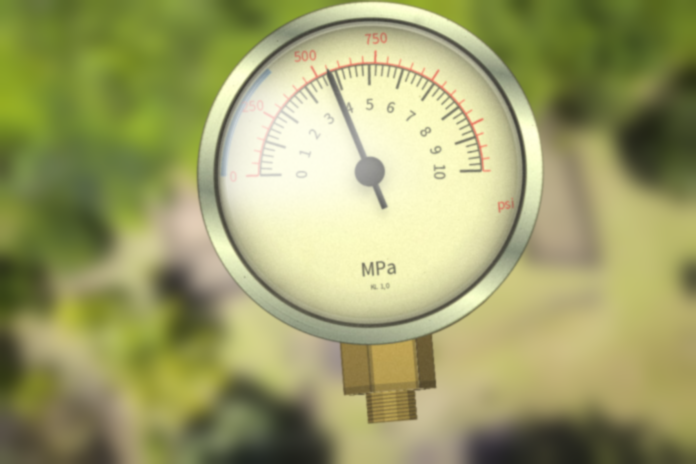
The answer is 3.8 MPa
